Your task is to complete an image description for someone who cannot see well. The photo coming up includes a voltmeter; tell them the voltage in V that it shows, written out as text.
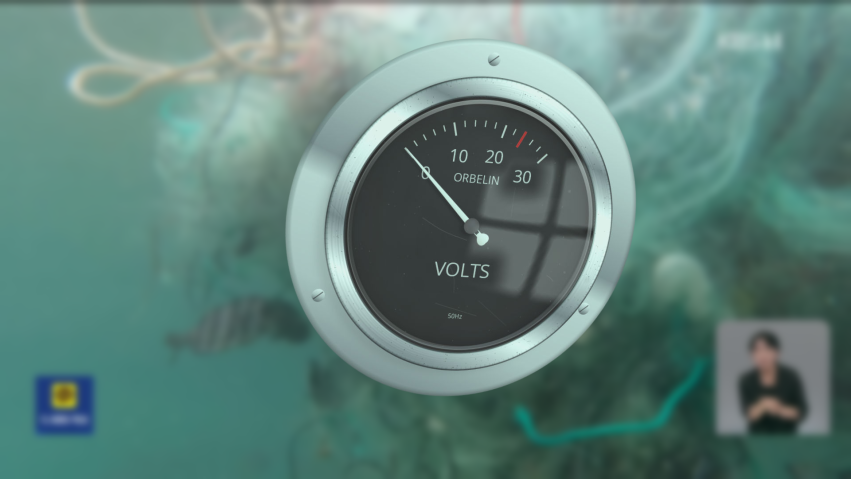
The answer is 0 V
